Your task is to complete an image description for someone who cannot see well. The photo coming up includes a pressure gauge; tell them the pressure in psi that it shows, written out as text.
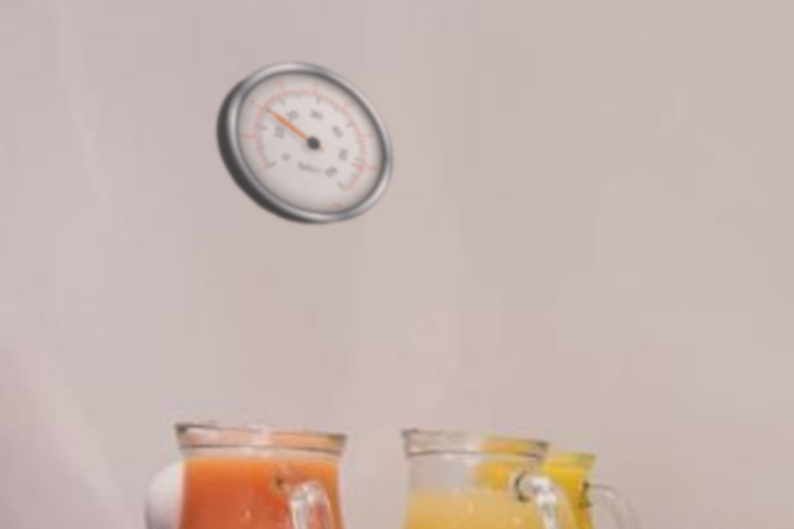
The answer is 15 psi
